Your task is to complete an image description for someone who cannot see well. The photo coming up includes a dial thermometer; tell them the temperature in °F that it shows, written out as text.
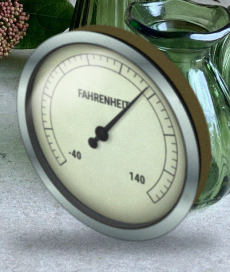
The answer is 76 °F
